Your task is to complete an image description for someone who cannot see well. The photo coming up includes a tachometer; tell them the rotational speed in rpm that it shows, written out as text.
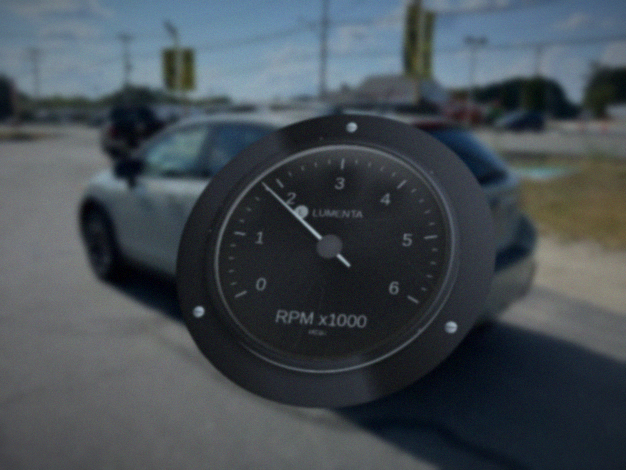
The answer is 1800 rpm
